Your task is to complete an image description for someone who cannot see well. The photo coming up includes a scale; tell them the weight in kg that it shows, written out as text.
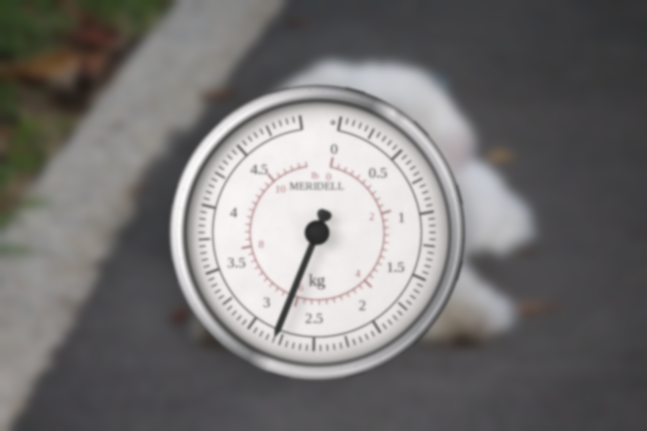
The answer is 2.8 kg
